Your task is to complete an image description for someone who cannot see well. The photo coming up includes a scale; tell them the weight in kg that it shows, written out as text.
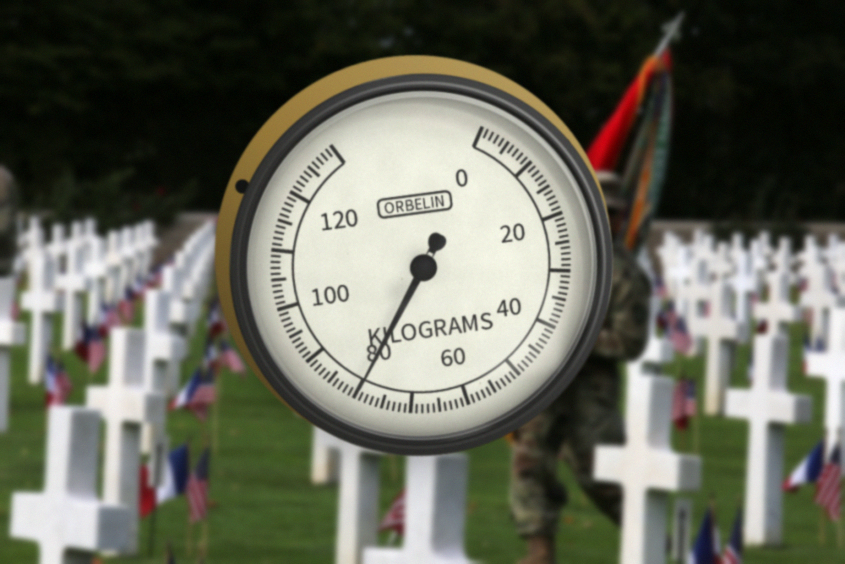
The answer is 80 kg
